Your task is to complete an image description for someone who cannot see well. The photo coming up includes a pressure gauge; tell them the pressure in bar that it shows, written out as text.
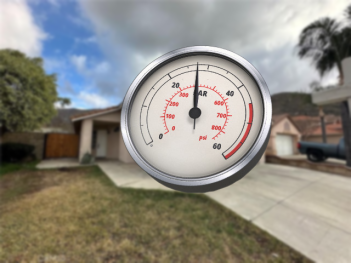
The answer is 27.5 bar
